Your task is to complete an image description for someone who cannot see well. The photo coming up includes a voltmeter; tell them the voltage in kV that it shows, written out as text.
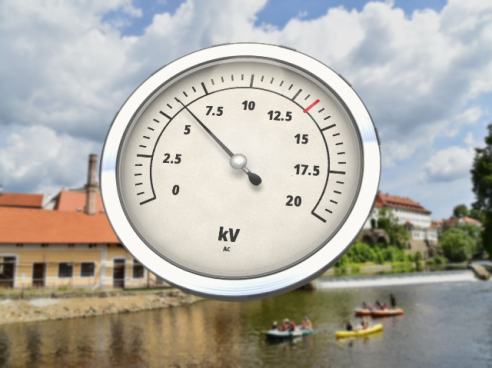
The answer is 6 kV
